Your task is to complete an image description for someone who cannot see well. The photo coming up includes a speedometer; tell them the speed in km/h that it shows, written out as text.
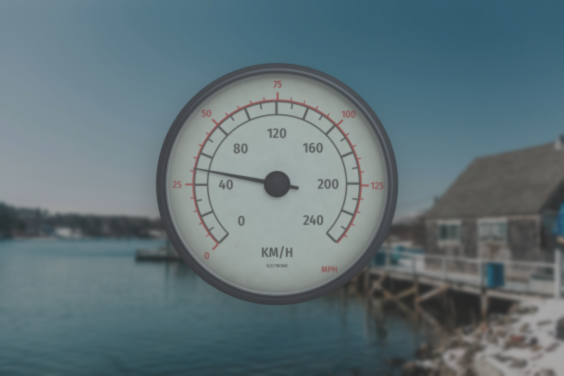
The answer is 50 km/h
